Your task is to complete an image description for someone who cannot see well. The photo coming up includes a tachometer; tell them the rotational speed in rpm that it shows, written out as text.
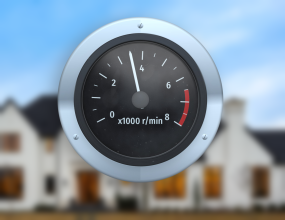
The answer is 3500 rpm
